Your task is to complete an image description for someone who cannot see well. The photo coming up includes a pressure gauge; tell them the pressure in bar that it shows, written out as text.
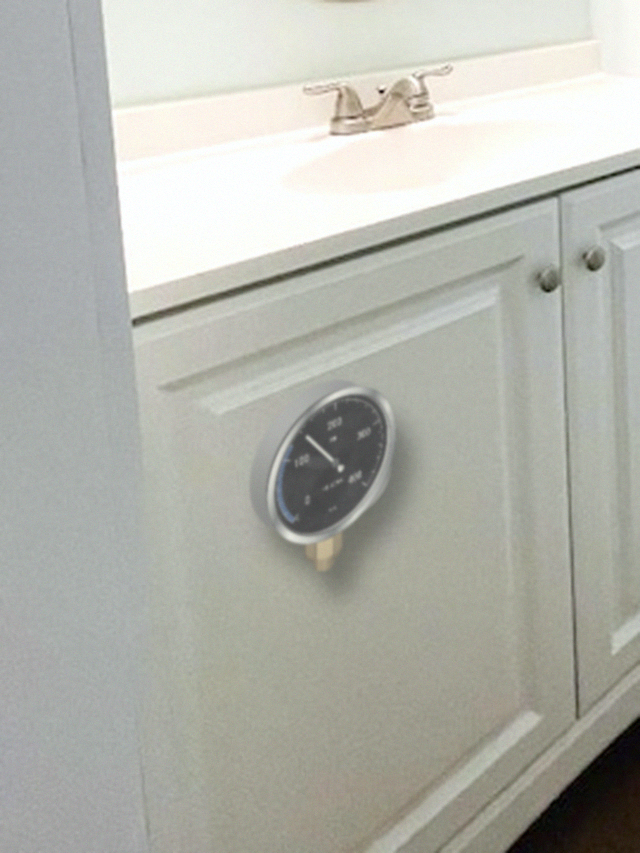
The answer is 140 bar
